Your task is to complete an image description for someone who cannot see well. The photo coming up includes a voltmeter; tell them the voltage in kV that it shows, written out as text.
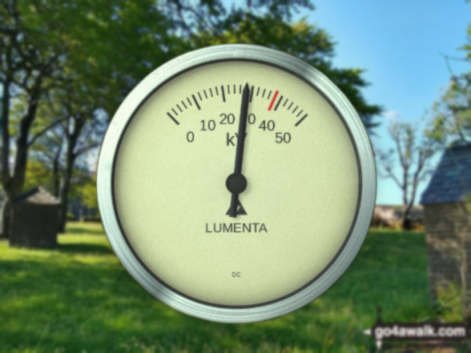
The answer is 28 kV
